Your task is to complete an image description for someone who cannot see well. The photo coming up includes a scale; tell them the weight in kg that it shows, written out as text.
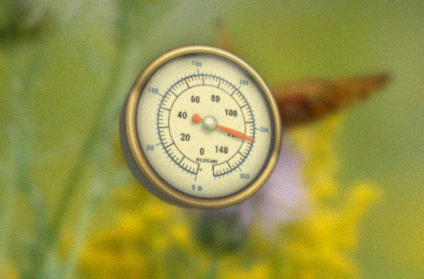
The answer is 120 kg
